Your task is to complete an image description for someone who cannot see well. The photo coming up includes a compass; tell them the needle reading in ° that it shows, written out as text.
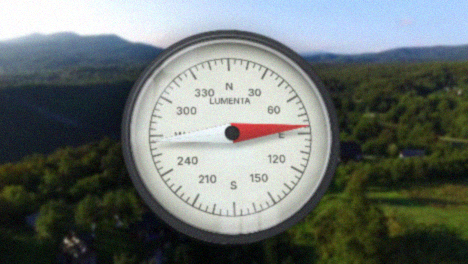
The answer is 85 °
